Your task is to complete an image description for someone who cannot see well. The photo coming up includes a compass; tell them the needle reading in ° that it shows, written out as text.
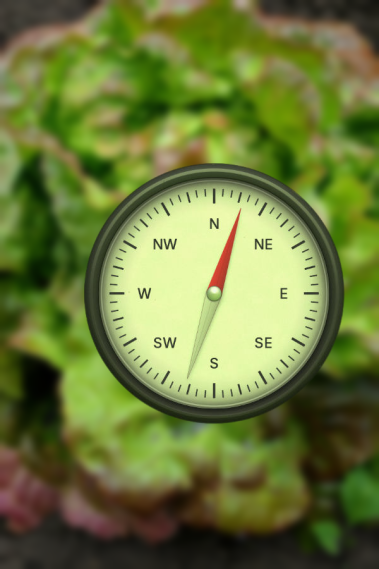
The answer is 17.5 °
